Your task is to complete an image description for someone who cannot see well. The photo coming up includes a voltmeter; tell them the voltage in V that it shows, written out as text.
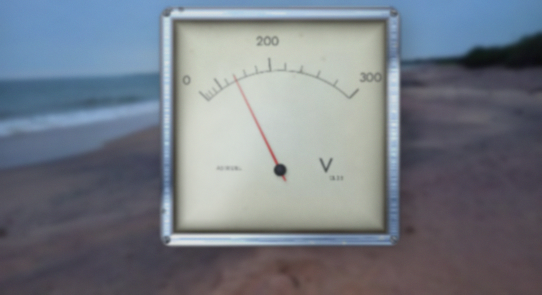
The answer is 140 V
